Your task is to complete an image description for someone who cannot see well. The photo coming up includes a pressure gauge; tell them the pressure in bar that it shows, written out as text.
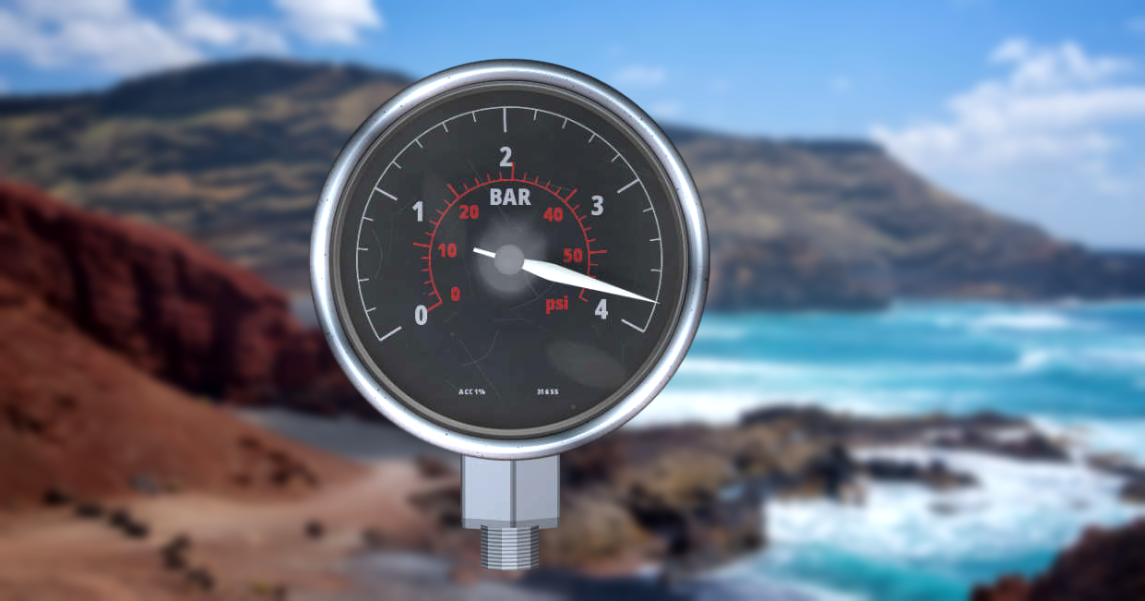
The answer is 3.8 bar
